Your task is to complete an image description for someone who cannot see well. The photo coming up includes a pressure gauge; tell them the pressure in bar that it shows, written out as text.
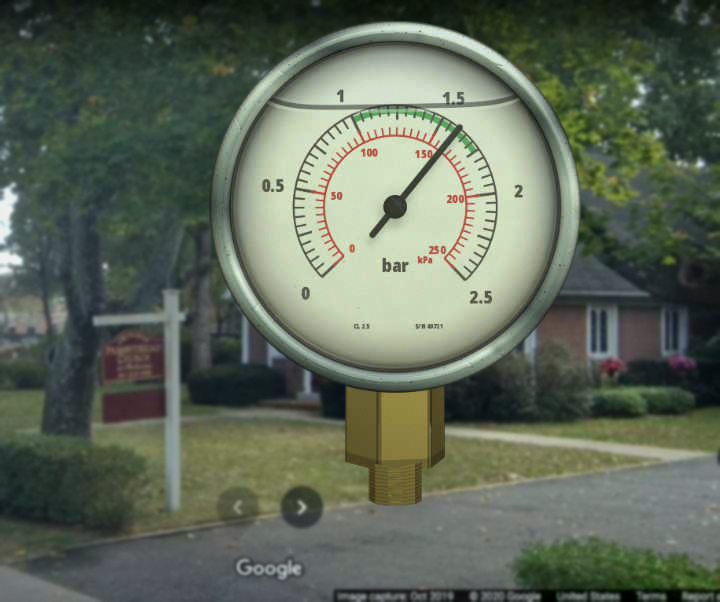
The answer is 1.6 bar
